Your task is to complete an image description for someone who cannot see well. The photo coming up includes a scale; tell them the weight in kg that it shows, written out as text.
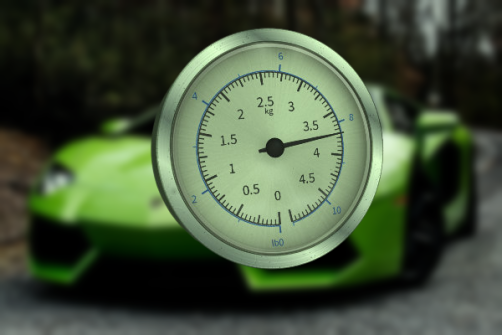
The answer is 3.75 kg
